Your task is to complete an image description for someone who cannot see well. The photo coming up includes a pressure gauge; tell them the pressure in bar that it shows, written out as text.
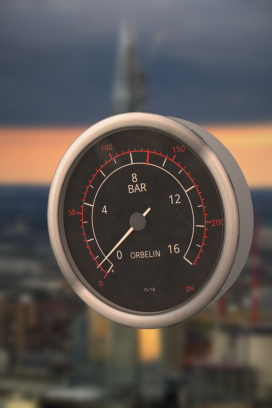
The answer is 0.5 bar
